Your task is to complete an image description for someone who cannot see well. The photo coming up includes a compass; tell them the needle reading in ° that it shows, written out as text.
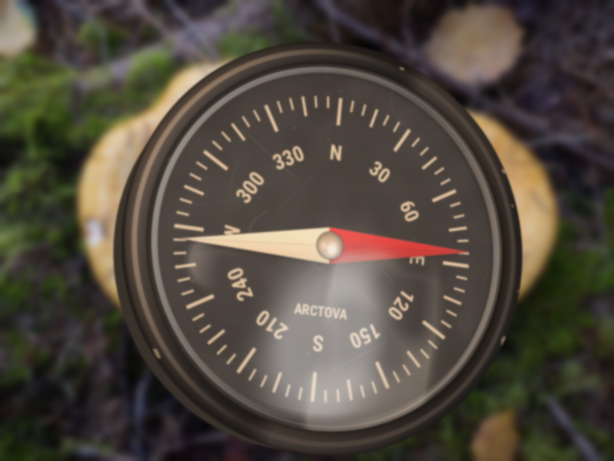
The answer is 85 °
